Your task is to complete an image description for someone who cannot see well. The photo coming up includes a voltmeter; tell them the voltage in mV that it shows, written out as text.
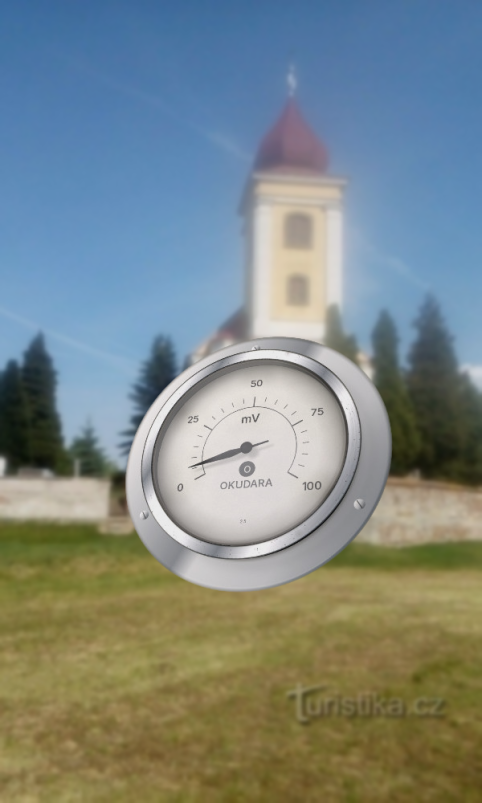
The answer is 5 mV
